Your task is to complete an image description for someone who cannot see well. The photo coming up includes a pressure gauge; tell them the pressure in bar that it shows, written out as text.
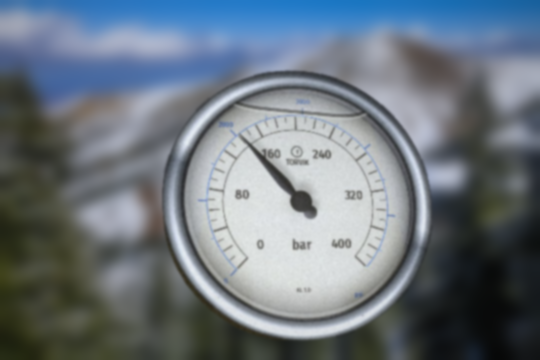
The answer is 140 bar
